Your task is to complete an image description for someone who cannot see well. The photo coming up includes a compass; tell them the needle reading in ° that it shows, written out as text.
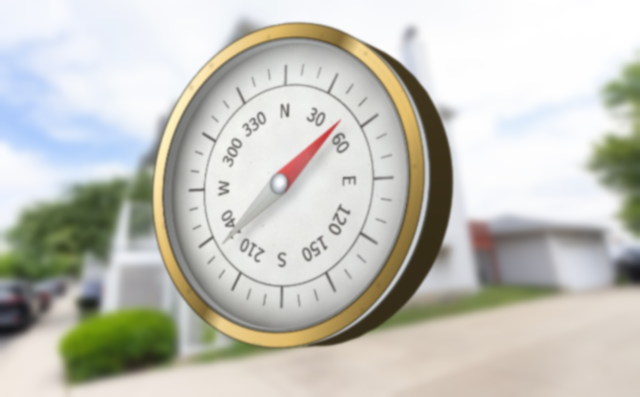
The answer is 50 °
